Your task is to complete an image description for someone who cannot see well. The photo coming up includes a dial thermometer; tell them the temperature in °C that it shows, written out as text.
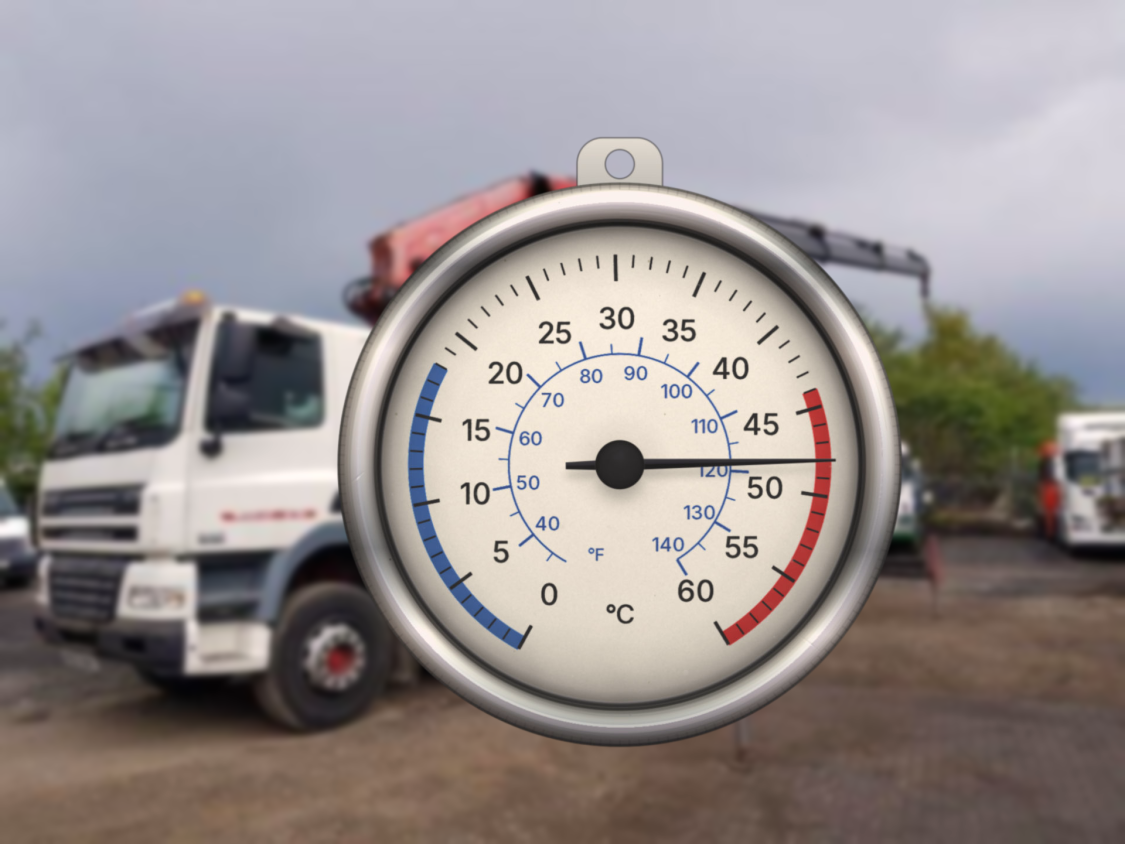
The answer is 48 °C
